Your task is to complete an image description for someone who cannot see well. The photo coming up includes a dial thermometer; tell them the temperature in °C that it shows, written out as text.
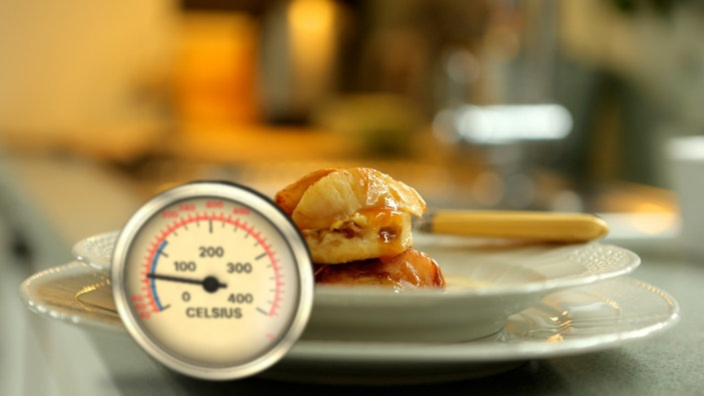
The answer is 60 °C
